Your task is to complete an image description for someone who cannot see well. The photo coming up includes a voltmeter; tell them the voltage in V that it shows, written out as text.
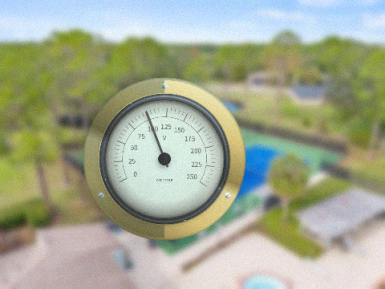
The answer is 100 V
